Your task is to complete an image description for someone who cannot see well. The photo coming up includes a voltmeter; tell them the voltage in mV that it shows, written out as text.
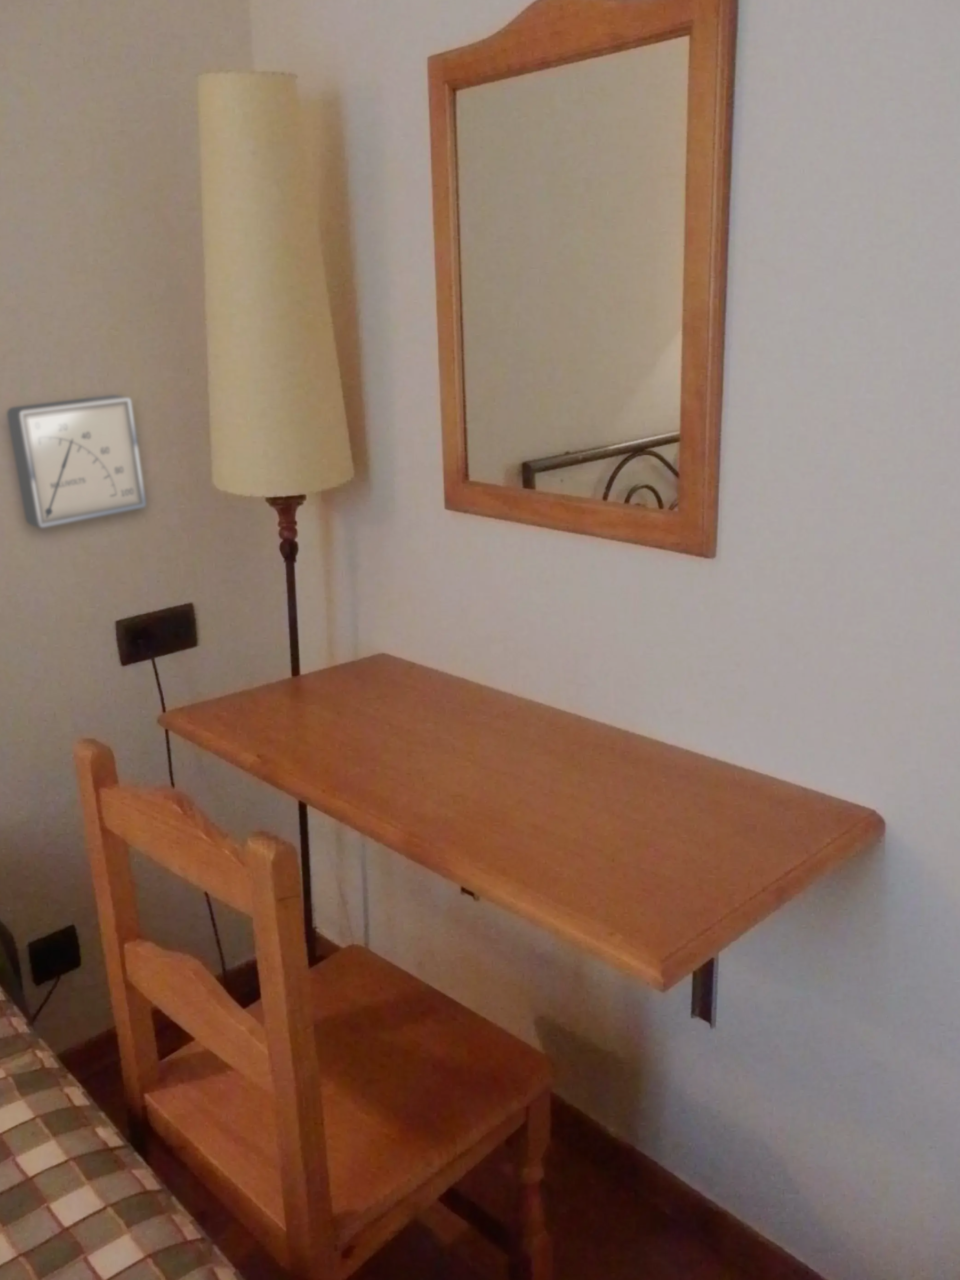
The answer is 30 mV
